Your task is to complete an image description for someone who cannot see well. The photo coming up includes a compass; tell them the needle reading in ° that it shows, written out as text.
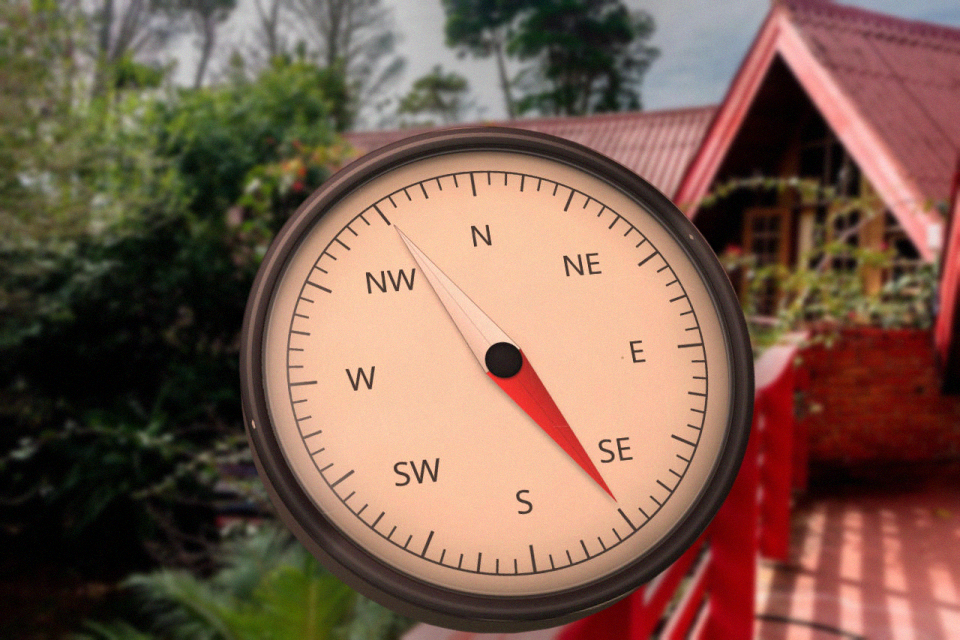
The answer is 150 °
